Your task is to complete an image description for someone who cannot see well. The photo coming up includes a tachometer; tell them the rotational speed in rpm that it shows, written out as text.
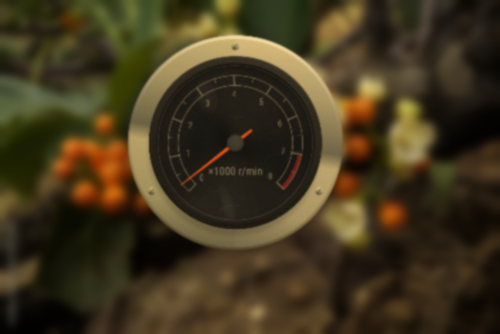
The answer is 250 rpm
